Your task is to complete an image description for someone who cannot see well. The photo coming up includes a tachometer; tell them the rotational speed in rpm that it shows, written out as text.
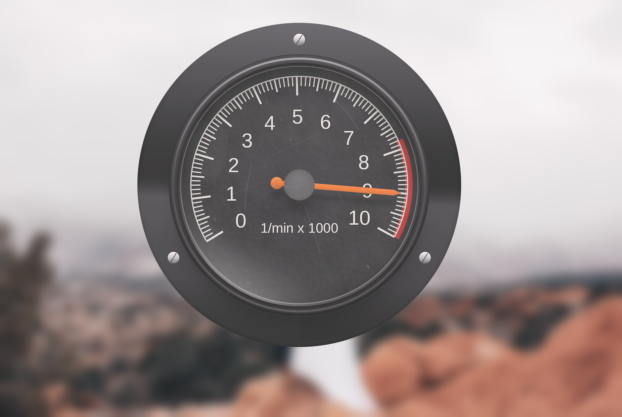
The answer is 9000 rpm
